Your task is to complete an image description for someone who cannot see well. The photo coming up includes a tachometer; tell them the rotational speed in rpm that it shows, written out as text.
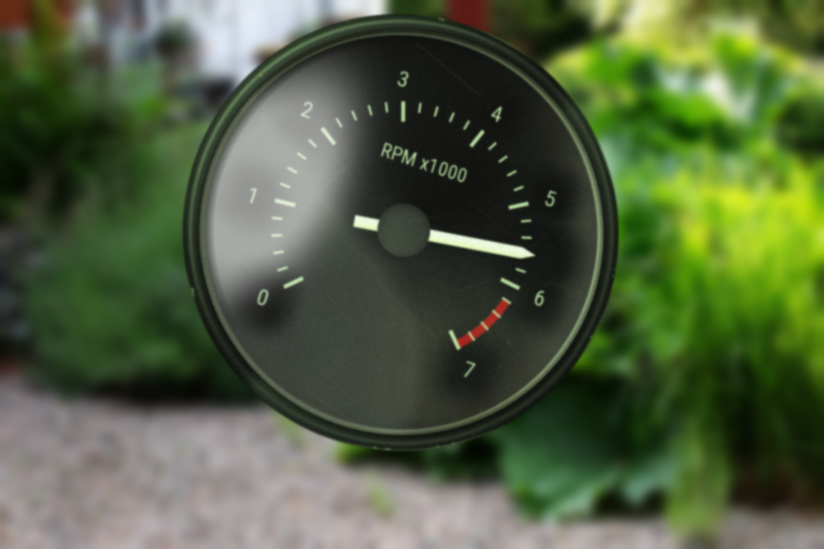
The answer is 5600 rpm
